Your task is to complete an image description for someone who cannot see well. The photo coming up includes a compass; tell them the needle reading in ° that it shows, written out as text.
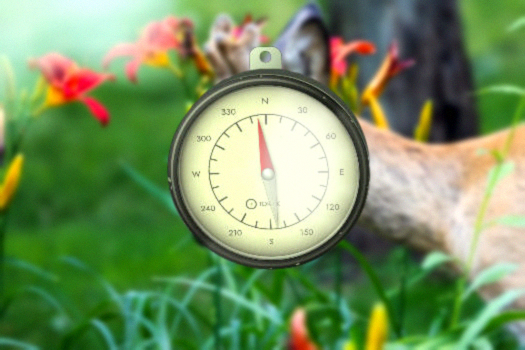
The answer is 352.5 °
